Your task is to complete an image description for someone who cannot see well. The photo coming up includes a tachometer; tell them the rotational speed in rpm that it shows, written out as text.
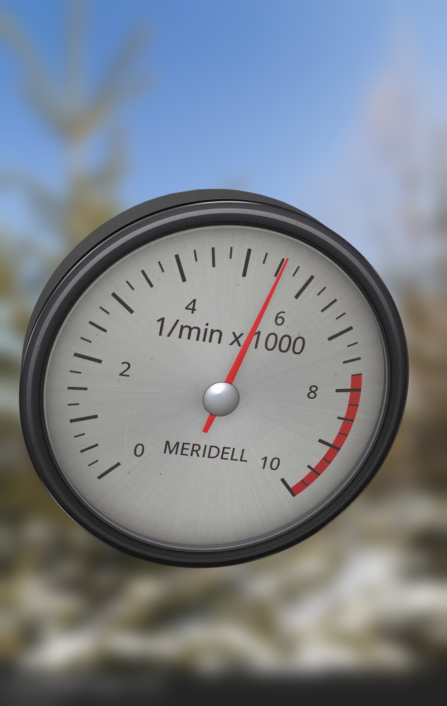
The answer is 5500 rpm
